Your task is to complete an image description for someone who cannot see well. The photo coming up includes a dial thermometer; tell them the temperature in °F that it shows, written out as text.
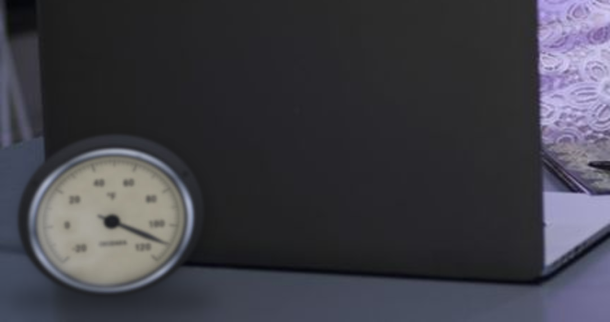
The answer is 110 °F
